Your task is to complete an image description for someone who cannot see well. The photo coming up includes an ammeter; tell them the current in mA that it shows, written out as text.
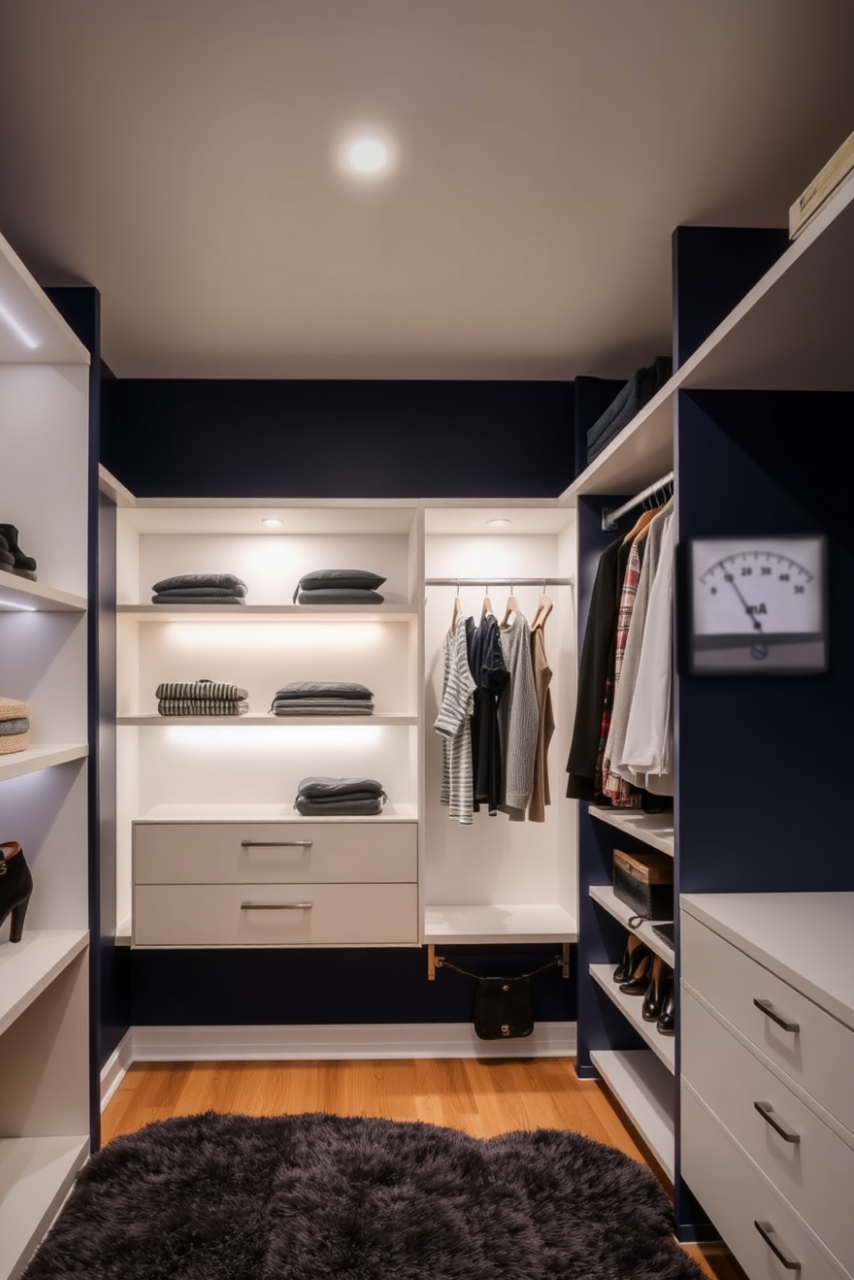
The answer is 10 mA
